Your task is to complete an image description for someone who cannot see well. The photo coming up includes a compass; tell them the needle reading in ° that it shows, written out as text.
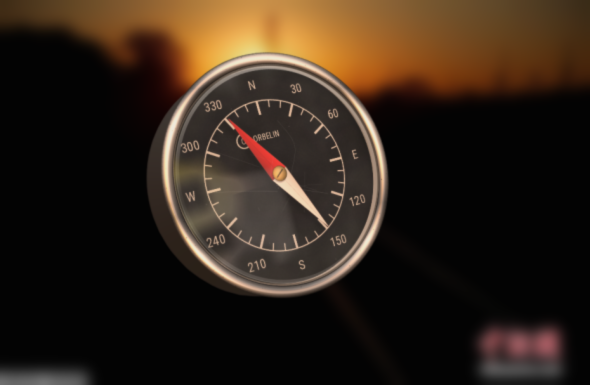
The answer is 330 °
